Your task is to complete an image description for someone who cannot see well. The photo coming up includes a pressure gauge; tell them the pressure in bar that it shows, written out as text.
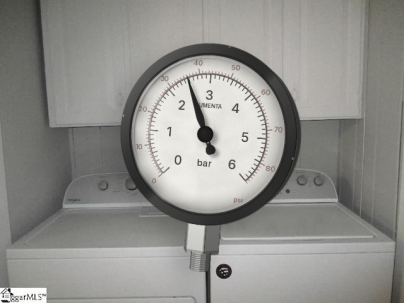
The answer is 2.5 bar
